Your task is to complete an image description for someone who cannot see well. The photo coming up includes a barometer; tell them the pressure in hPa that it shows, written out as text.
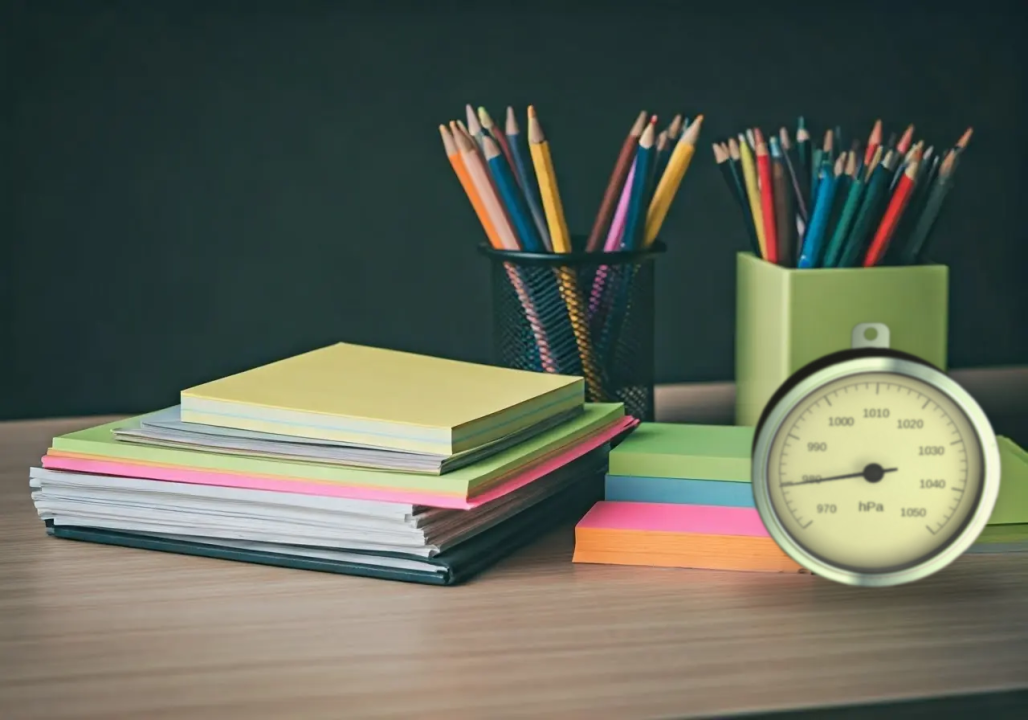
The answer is 980 hPa
